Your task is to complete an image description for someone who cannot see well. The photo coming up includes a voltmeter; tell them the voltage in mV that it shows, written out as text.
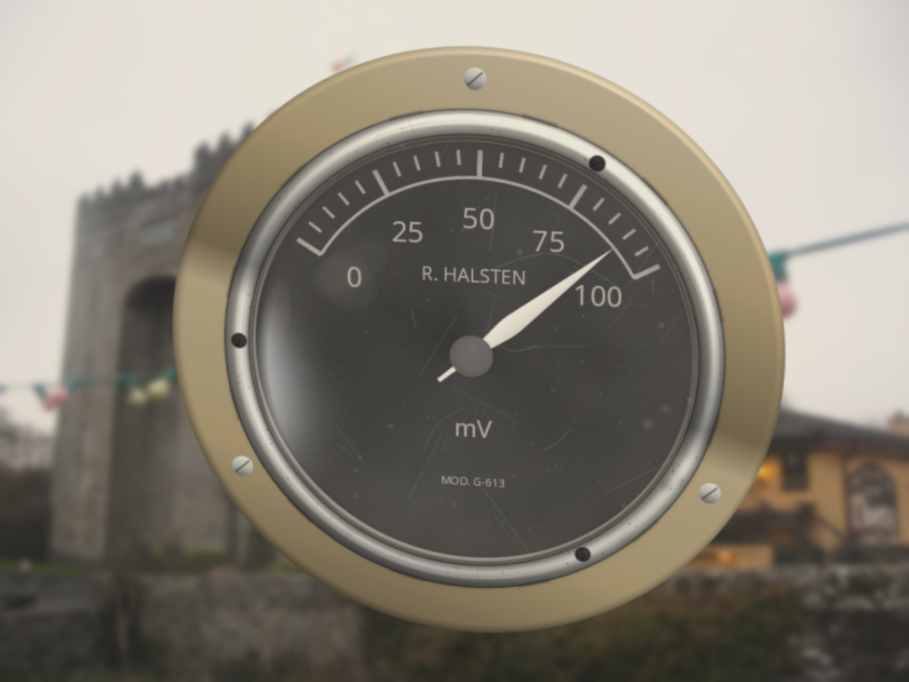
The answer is 90 mV
